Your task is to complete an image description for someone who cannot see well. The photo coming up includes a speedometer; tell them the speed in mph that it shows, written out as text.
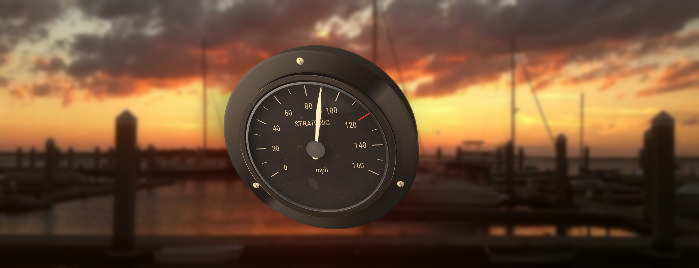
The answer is 90 mph
